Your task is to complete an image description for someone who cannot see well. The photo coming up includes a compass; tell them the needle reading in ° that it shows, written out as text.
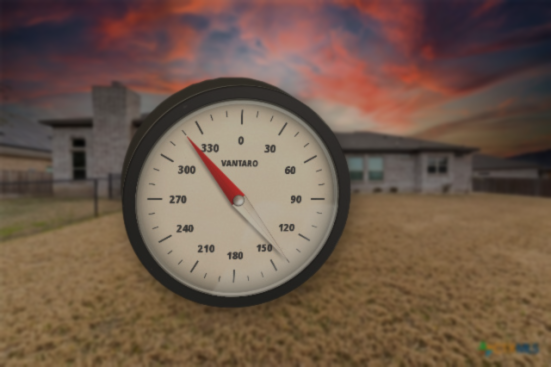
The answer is 320 °
